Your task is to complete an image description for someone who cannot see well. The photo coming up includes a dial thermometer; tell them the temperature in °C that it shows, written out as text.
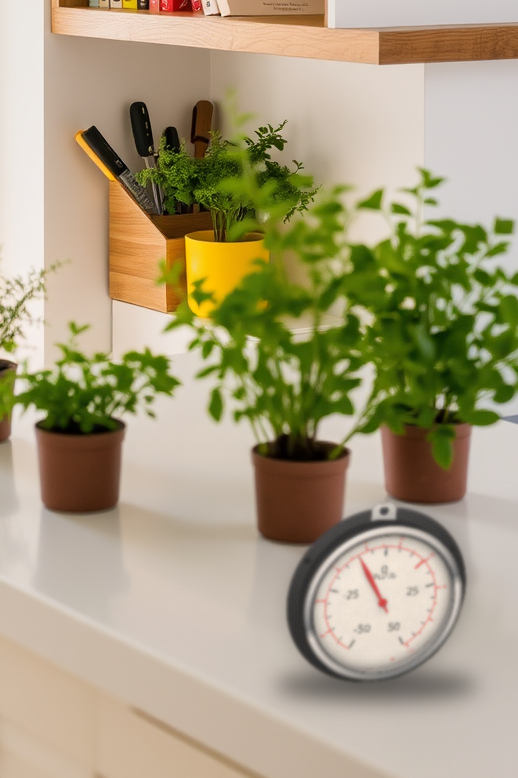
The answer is -10 °C
